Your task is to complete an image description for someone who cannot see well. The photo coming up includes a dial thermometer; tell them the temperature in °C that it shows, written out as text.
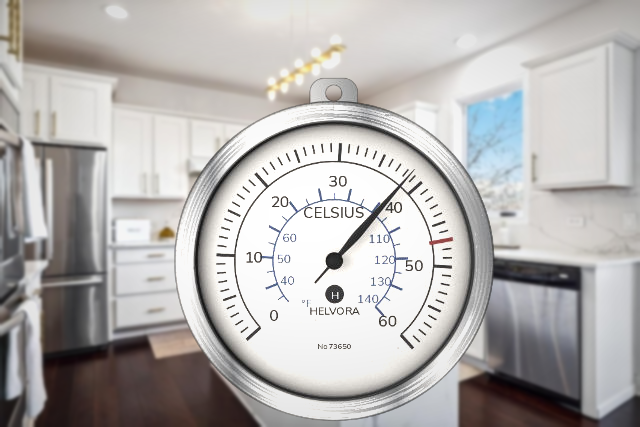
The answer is 38.5 °C
